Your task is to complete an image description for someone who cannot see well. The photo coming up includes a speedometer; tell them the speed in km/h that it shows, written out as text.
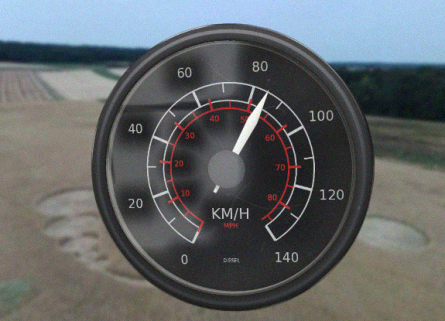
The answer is 85 km/h
